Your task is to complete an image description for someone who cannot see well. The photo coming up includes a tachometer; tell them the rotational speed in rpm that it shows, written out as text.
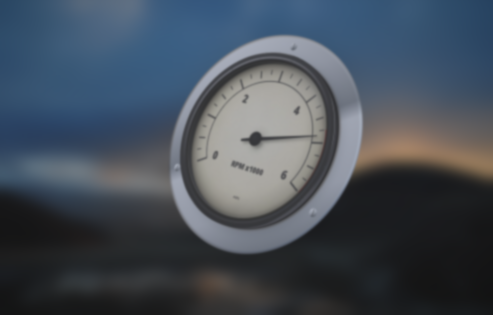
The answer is 4875 rpm
